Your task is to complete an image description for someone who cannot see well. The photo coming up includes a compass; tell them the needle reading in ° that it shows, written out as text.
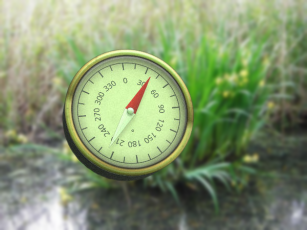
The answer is 37.5 °
